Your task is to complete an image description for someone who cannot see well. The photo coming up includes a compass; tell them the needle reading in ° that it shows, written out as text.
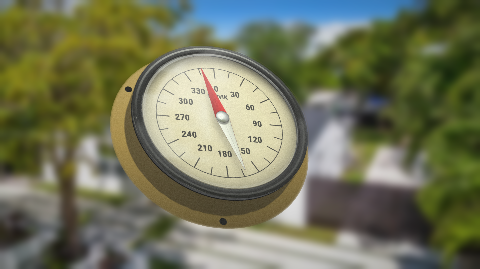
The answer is 345 °
